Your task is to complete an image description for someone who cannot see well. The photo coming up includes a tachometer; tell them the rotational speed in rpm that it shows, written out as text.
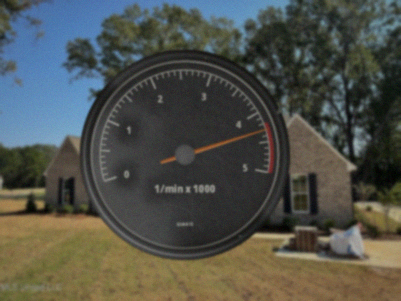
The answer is 4300 rpm
